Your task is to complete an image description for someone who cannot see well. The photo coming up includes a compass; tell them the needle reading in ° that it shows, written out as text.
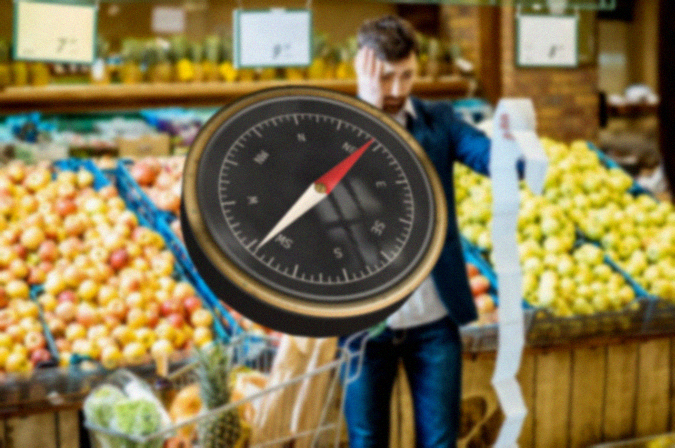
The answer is 55 °
